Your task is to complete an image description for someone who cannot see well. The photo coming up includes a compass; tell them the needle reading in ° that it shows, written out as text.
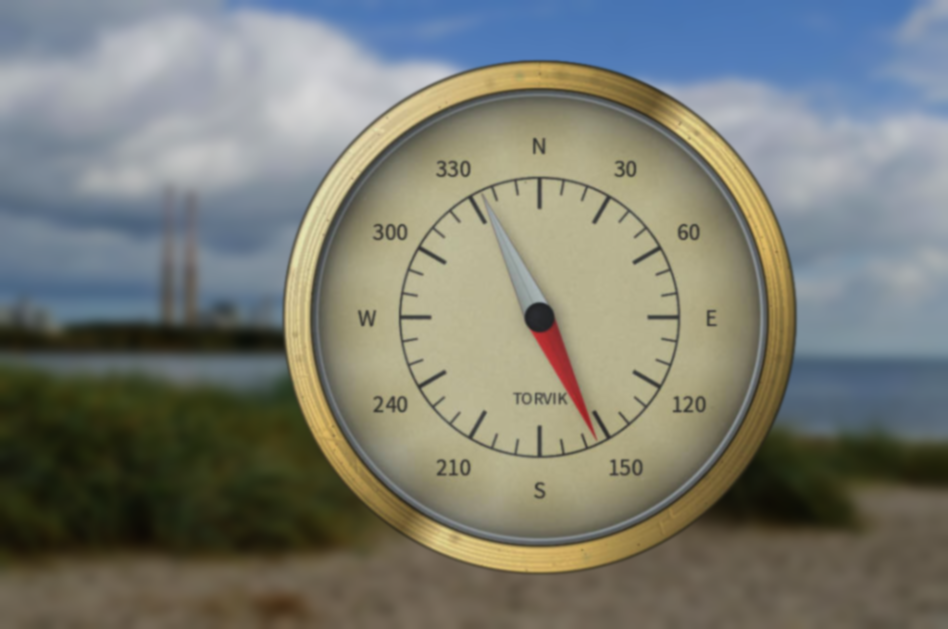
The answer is 155 °
